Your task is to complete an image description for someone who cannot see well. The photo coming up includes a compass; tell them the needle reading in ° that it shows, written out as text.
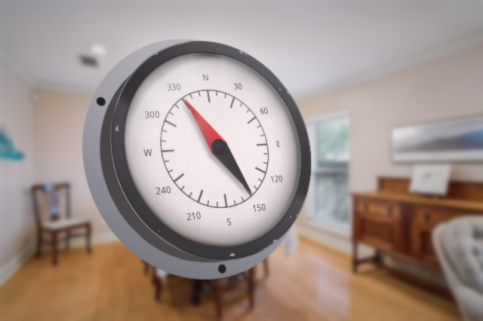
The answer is 330 °
